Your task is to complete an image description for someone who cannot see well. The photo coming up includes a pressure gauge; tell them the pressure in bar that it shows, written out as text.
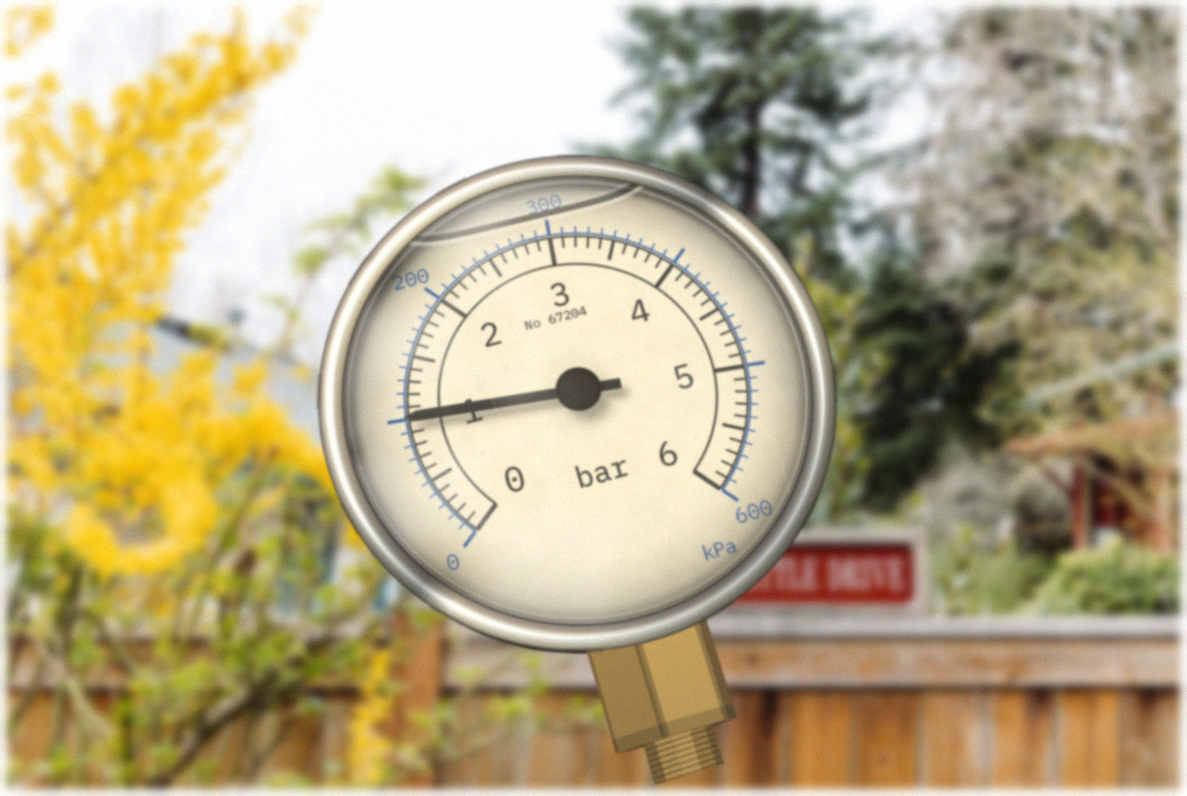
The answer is 1 bar
